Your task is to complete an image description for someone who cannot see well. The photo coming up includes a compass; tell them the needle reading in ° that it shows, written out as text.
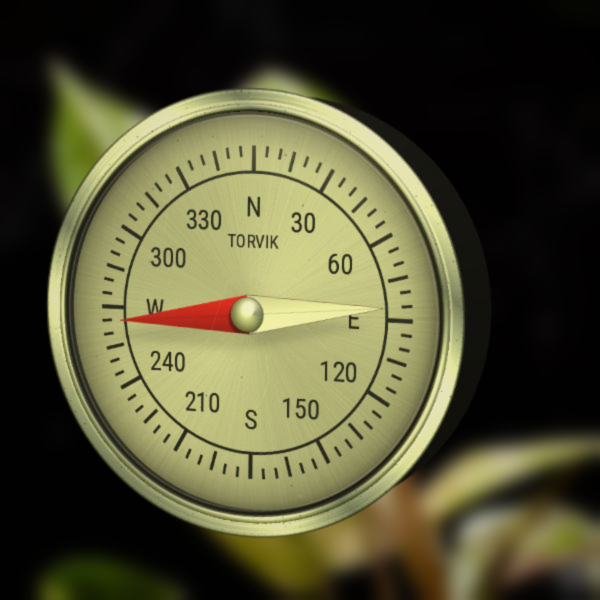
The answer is 265 °
